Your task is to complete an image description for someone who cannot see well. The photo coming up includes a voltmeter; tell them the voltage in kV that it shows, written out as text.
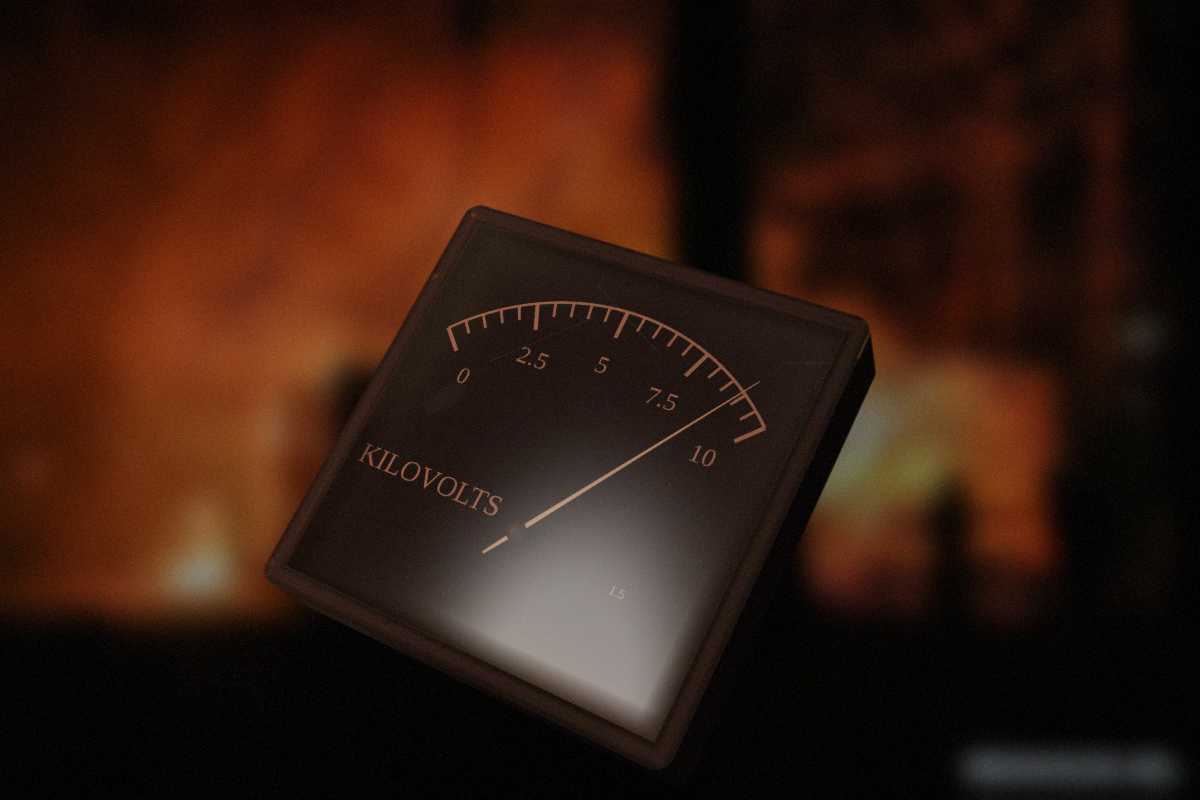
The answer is 9 kV
